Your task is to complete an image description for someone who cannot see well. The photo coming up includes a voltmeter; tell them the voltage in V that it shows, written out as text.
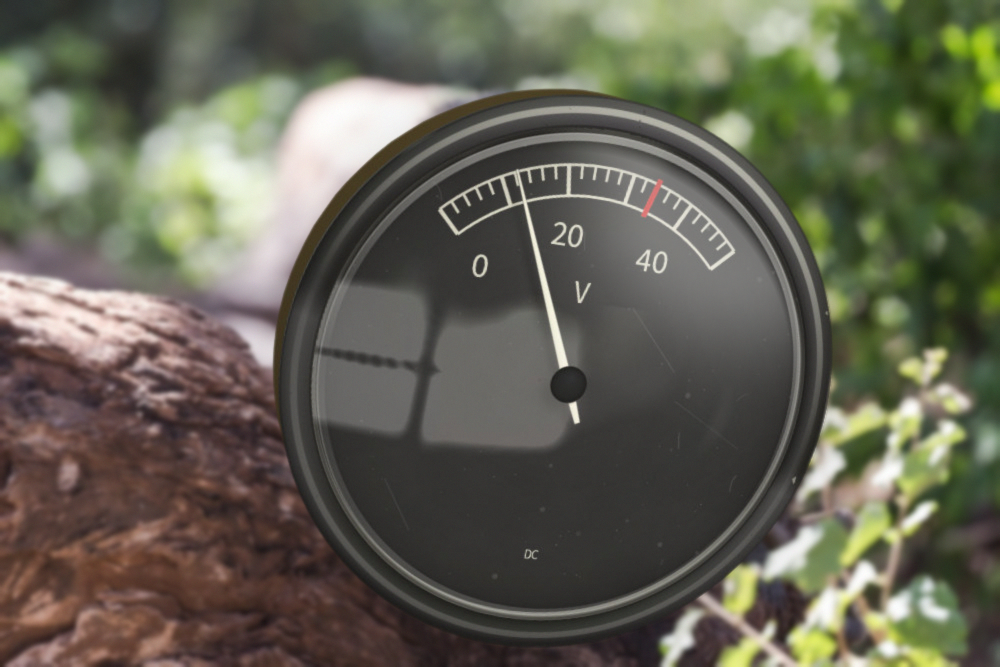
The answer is 12 V
